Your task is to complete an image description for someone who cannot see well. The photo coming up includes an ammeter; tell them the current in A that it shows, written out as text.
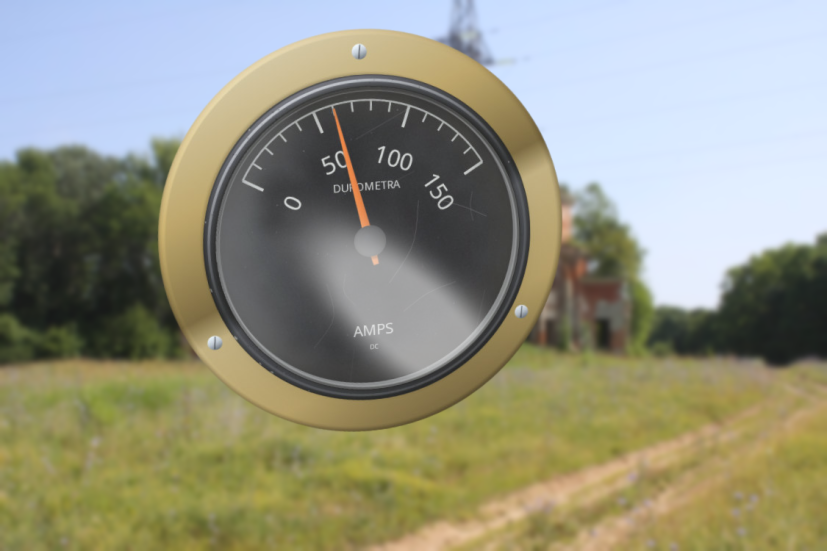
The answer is 60 A
